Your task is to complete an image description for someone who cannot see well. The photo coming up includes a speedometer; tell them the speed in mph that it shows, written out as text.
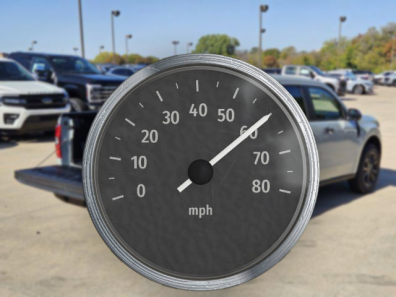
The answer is 60 mph
